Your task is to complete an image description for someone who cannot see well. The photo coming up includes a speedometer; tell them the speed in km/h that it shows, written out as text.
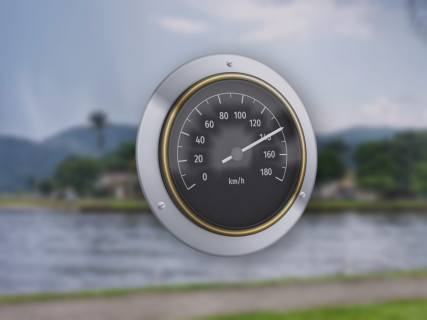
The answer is 140 km/h
